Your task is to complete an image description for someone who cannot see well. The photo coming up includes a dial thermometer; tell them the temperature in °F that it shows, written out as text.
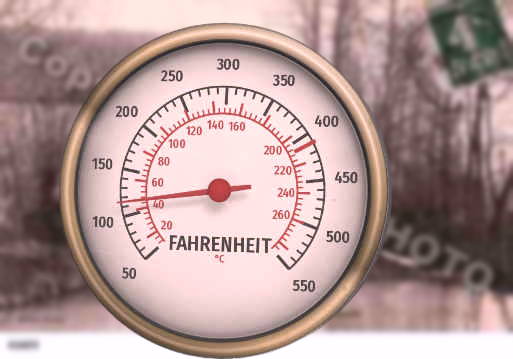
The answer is 115 °F
